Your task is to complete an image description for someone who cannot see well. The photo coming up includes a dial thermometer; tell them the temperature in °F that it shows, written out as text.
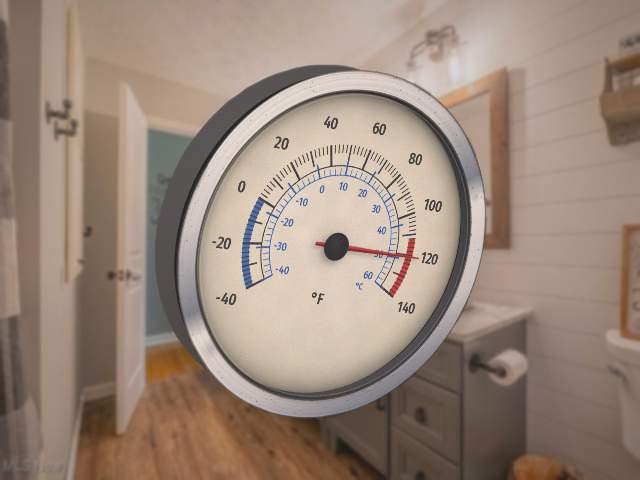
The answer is 120 °F
